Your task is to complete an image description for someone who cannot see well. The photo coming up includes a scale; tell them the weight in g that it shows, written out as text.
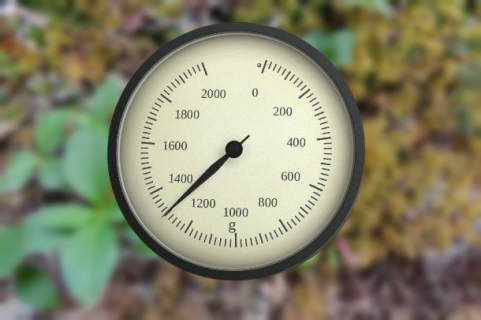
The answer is 1300 g
